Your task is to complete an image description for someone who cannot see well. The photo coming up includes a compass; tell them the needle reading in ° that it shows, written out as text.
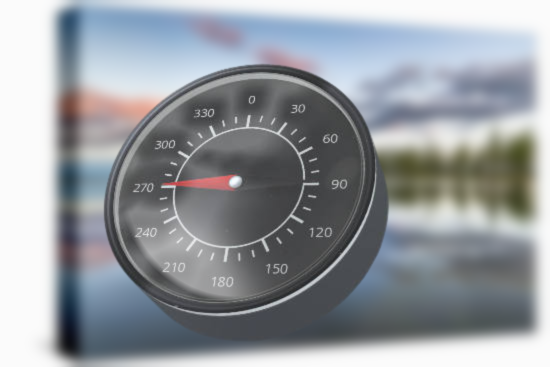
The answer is 270 °
